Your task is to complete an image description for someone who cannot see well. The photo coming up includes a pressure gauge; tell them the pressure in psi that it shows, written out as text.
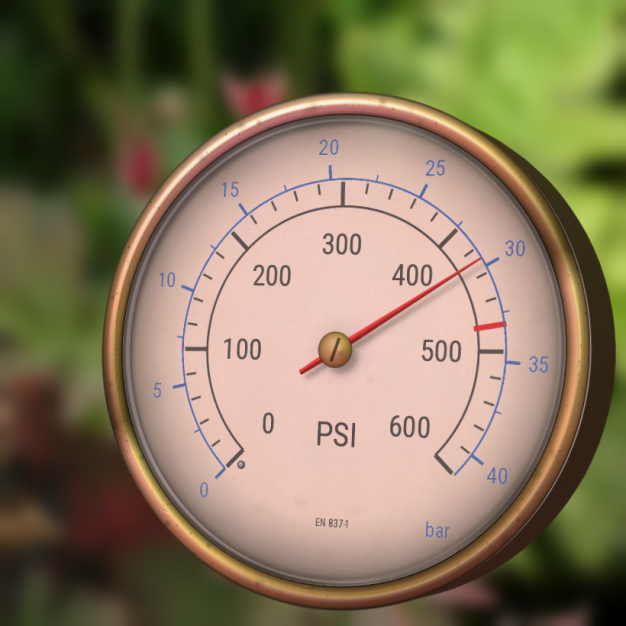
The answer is 430 psi
